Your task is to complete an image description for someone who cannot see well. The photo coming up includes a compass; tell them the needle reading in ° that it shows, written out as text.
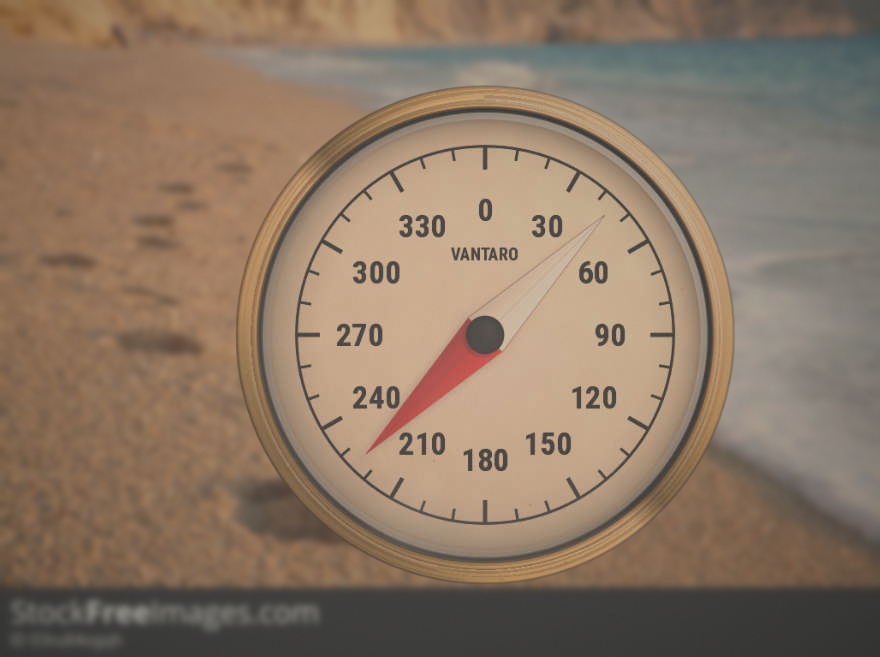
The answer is 225 °
